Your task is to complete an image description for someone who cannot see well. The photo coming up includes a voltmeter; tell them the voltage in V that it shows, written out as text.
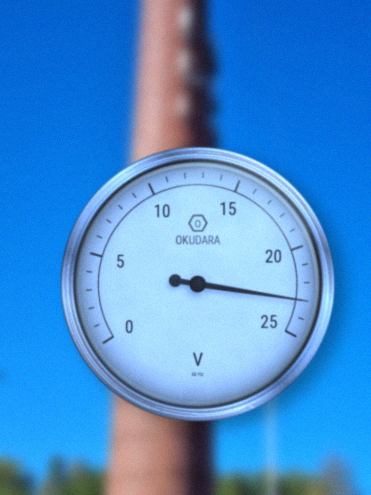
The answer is 23 V
